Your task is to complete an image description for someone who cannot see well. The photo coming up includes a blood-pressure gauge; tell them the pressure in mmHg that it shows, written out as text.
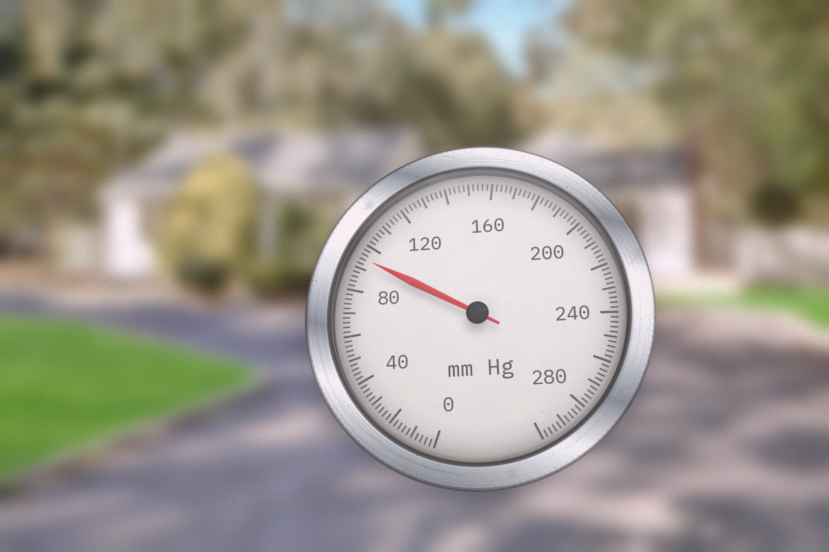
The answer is 94 mmHg
